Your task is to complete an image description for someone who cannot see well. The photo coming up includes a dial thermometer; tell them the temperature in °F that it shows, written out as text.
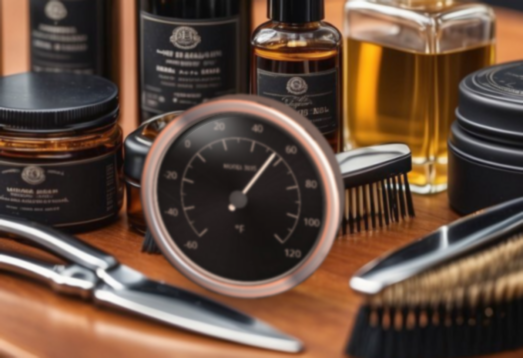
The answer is 55 °F
